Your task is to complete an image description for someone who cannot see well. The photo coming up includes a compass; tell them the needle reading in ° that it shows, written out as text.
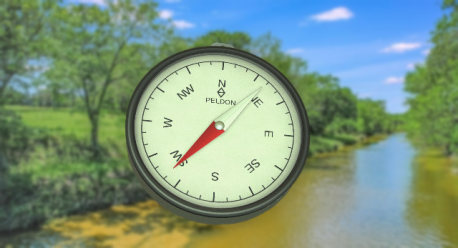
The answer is 220 °
